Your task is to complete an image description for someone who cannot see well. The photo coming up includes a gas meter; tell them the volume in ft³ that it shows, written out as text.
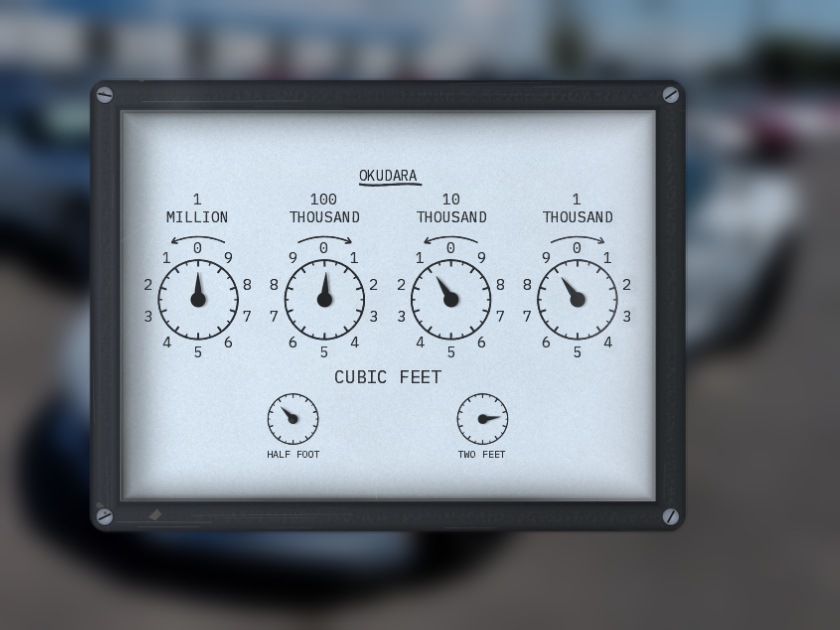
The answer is 900 ft³
